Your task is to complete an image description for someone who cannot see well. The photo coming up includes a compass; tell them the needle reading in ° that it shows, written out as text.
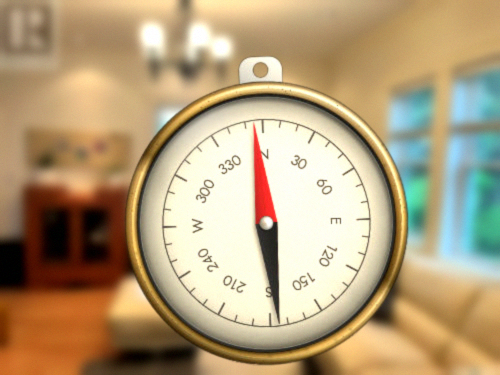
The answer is 355 °
